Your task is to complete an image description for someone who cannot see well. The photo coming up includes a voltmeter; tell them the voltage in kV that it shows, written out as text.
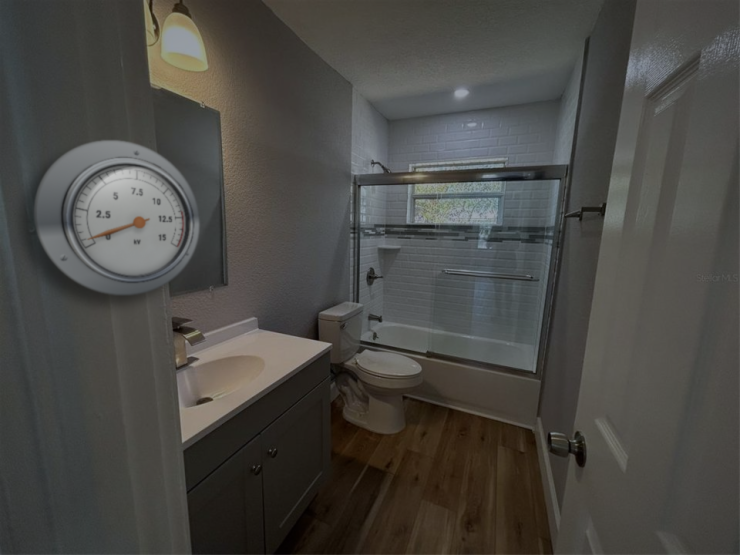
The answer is 0.5 kV
